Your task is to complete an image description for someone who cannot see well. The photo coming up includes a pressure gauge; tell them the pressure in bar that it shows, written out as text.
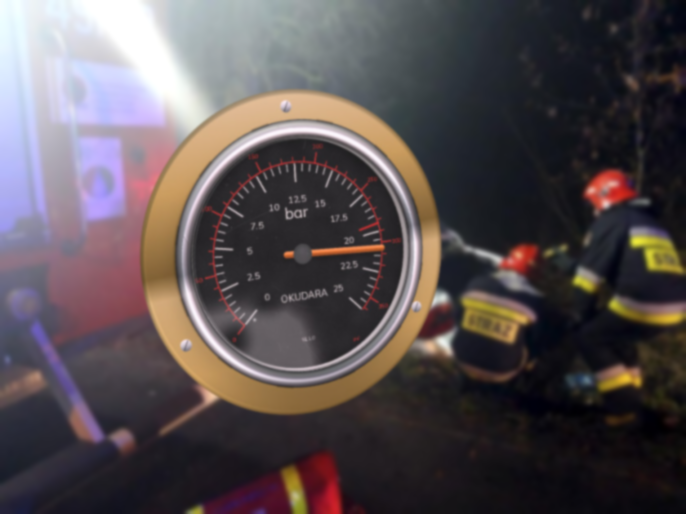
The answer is 21 bar
